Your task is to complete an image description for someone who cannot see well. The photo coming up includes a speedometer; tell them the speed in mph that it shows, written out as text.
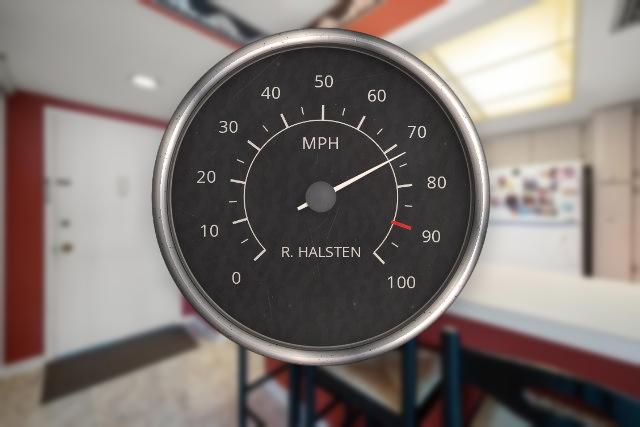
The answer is 72.5 mph
